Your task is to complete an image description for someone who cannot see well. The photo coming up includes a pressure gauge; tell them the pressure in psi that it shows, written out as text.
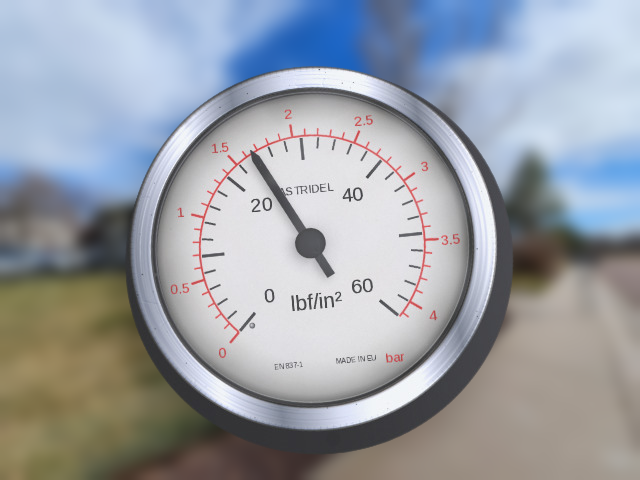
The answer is 24 psi
